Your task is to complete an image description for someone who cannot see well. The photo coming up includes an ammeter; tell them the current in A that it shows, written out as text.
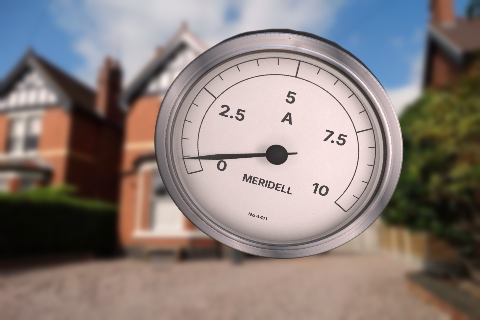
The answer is 0.5 A
